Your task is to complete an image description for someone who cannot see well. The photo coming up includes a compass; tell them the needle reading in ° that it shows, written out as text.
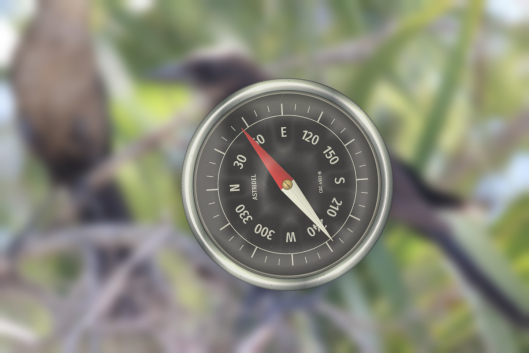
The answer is 55 °
